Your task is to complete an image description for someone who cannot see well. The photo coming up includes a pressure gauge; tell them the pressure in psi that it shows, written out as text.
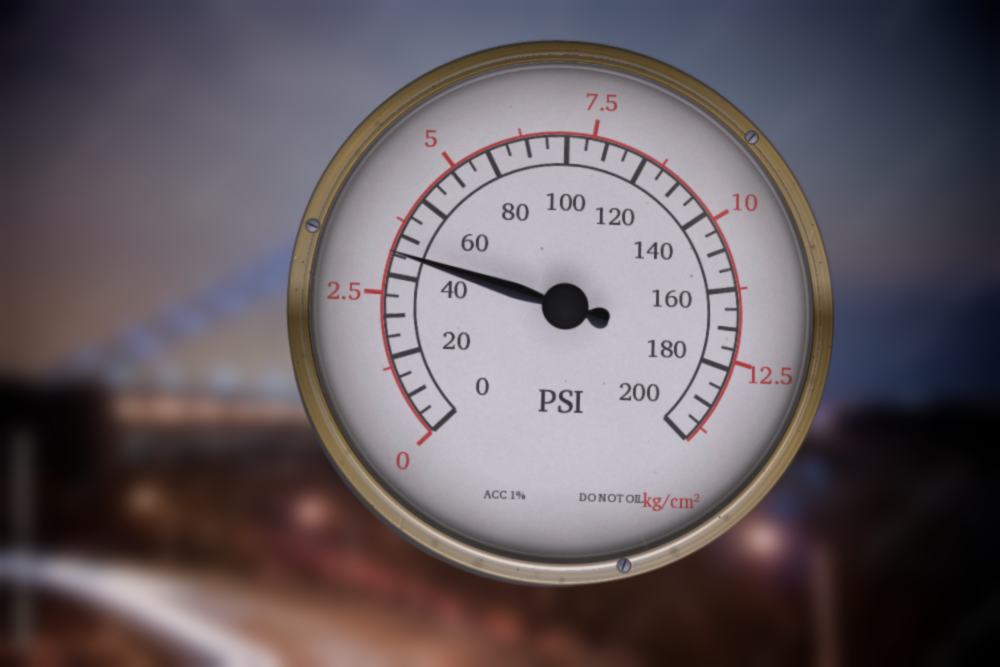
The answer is 45 psi
